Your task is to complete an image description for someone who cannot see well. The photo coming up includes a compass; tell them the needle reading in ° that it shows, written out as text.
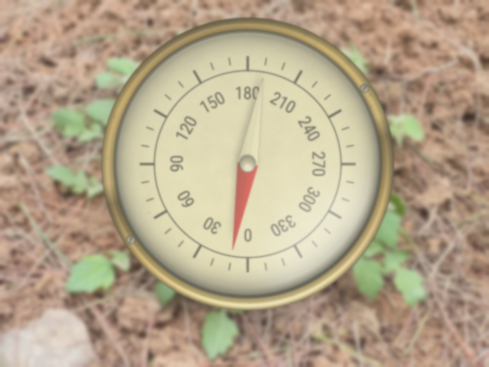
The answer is 10 °
